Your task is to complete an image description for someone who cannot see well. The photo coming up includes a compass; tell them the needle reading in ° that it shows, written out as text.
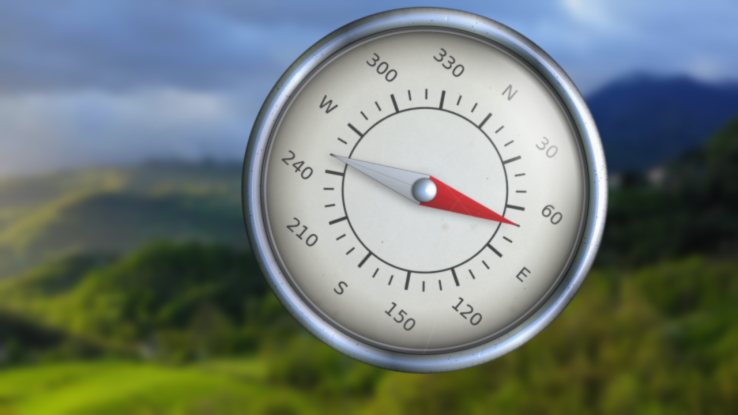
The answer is 70 °
